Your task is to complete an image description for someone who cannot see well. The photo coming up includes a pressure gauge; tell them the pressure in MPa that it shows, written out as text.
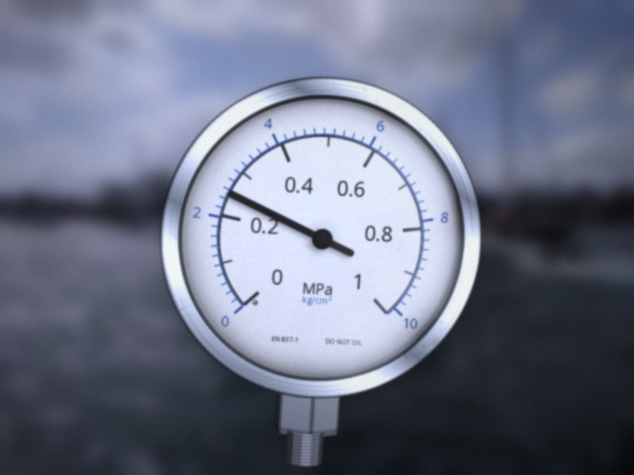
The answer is 0.25 MPa
